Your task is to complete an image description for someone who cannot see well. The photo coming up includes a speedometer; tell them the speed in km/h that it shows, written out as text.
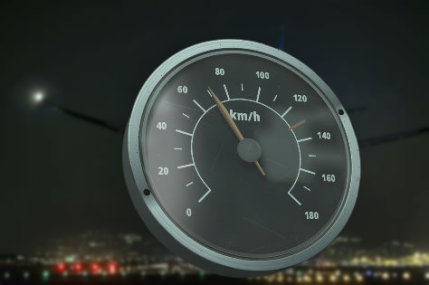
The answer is 70 km/h
